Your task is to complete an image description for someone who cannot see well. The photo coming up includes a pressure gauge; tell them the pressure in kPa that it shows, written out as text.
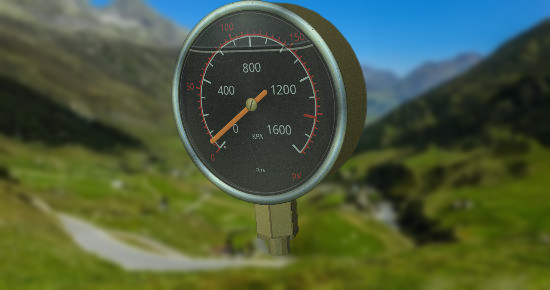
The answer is 50 kPa
